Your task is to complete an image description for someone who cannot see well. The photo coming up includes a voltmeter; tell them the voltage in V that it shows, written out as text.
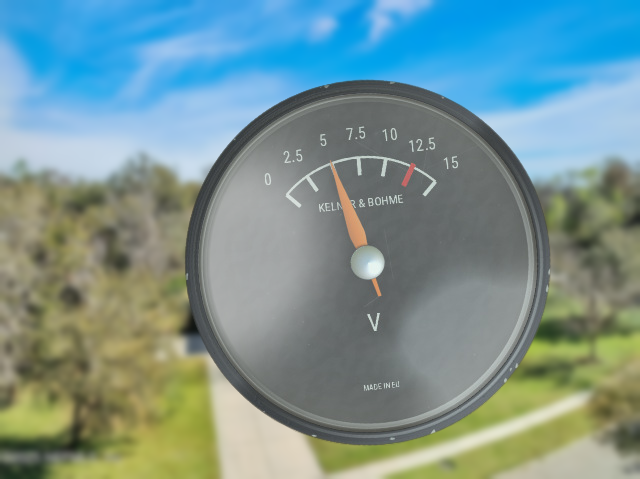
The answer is 5 V
